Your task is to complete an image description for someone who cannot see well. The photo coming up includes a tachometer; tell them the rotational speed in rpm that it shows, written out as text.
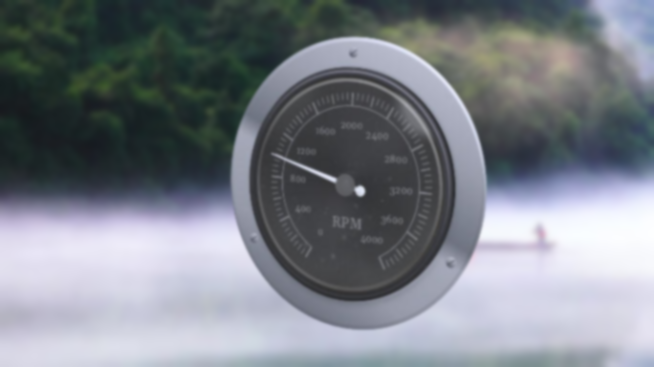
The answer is 1000 rpm
